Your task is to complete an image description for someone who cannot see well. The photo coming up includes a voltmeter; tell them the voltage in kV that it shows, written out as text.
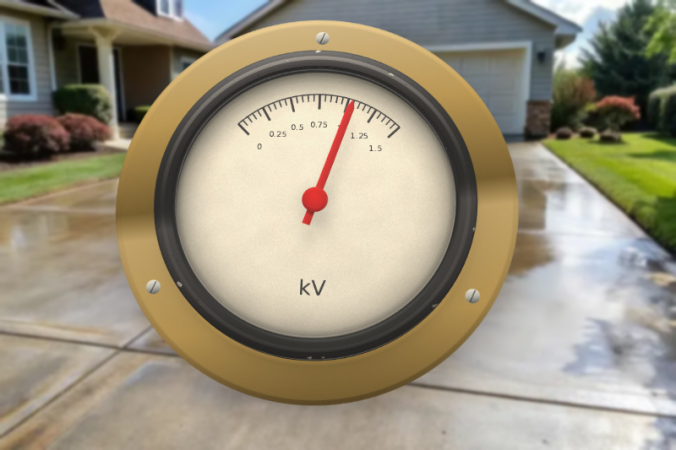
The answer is 1.05 kV
